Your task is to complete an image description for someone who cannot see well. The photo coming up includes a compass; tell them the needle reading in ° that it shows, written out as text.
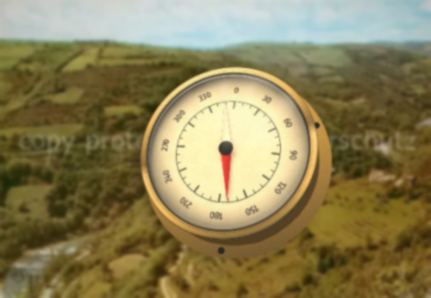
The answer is 170 °
